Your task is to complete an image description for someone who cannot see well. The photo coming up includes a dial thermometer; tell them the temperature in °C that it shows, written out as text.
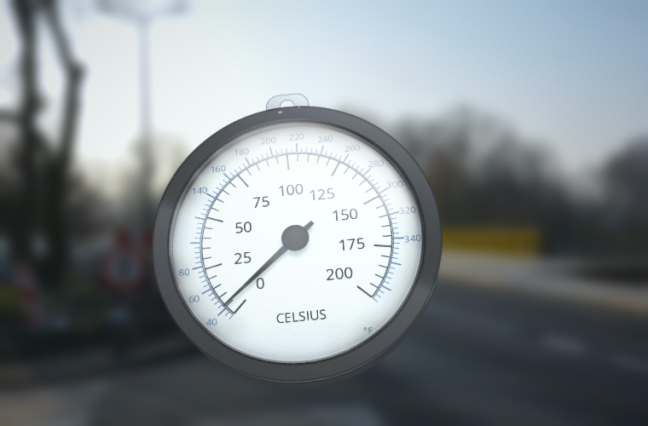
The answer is 5 °C
